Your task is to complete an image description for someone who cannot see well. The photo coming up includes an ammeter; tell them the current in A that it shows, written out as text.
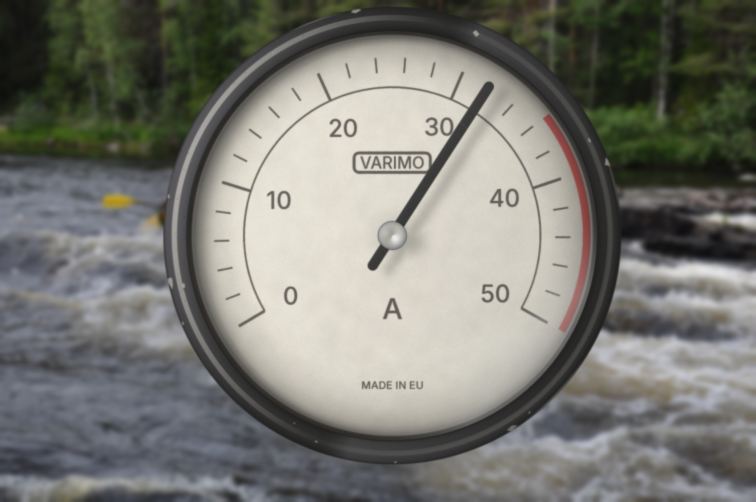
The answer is 32 A
